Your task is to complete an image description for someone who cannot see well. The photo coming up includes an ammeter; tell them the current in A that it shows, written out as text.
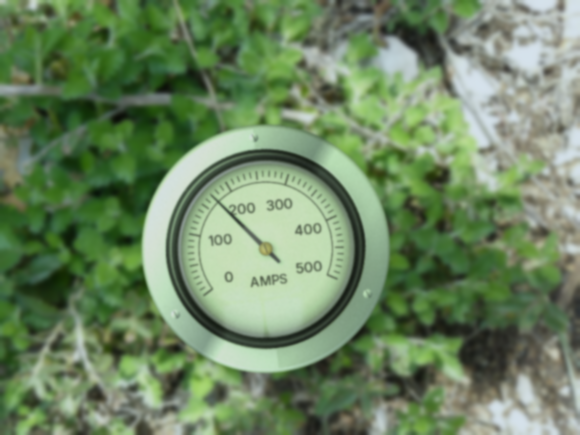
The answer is 170 A
